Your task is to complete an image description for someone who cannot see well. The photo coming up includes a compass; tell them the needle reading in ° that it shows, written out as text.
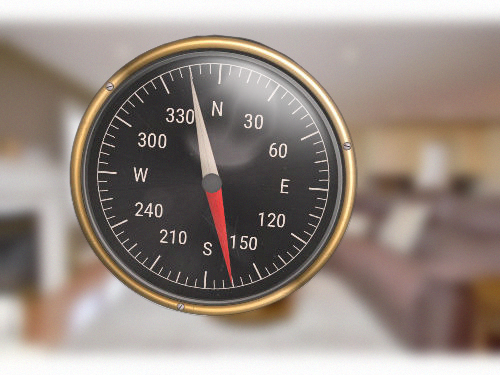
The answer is 165 °
